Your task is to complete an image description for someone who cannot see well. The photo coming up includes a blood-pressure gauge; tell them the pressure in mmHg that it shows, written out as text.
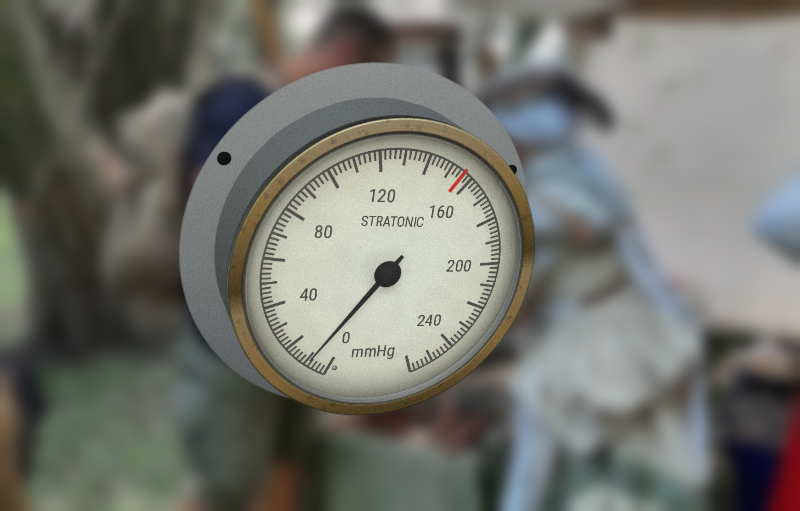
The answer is 10 mmHg
